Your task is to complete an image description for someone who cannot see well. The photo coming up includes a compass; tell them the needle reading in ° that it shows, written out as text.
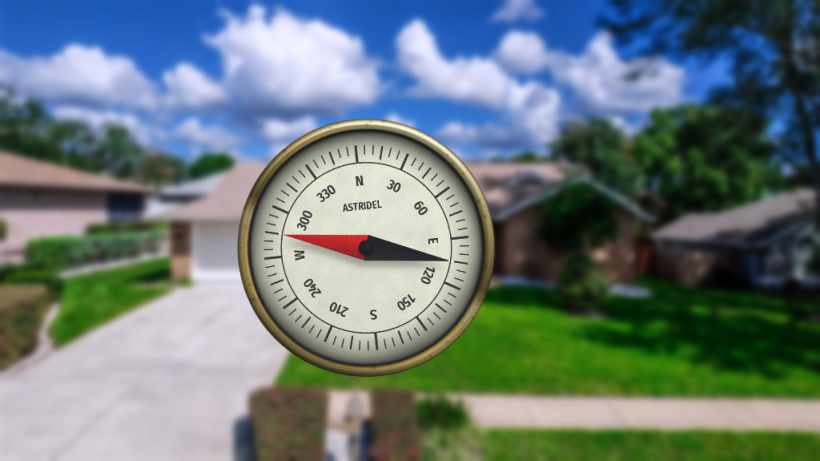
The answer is 285 °
